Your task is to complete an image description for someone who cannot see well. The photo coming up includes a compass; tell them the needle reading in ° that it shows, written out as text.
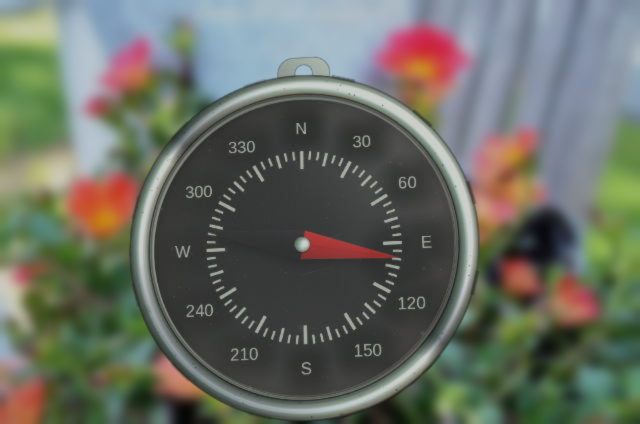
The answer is 100 °
